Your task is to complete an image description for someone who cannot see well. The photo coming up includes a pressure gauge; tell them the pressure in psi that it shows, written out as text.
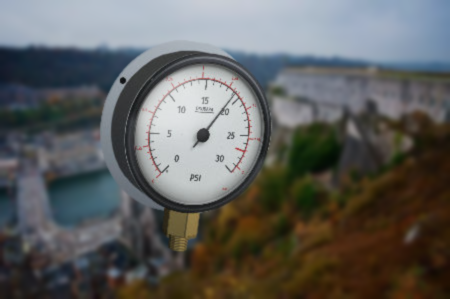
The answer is 19 psi
